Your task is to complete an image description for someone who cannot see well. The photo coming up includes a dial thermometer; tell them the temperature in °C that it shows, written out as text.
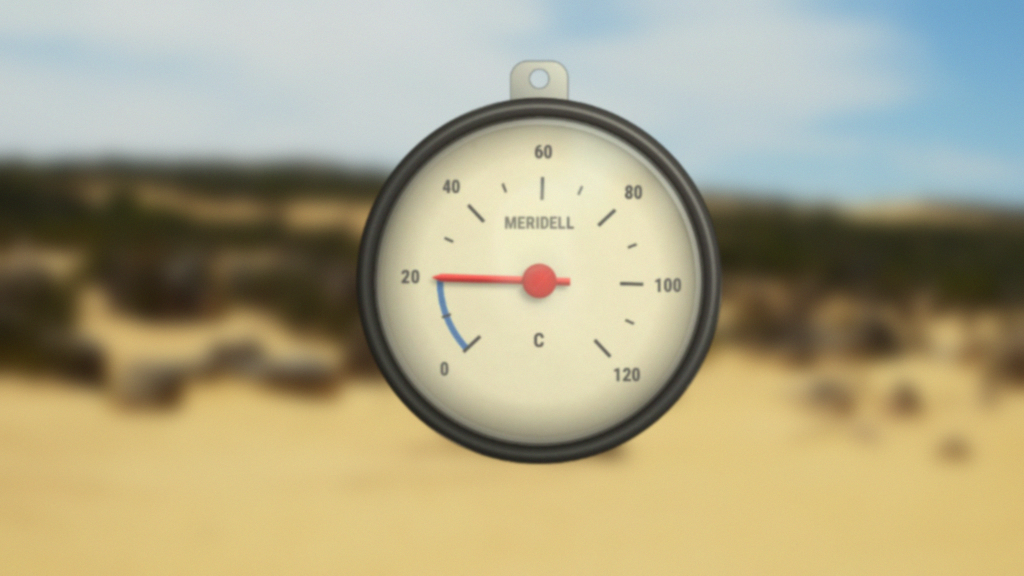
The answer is 20 °C
